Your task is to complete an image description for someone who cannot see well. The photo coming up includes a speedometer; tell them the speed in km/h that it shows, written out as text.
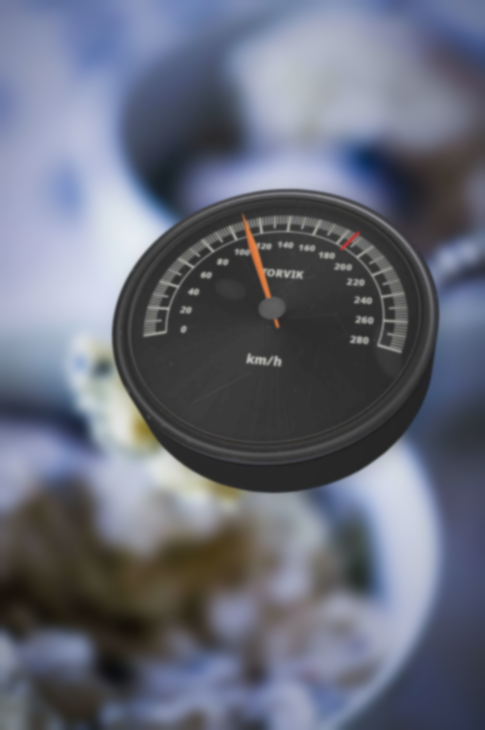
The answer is 110 km/h
